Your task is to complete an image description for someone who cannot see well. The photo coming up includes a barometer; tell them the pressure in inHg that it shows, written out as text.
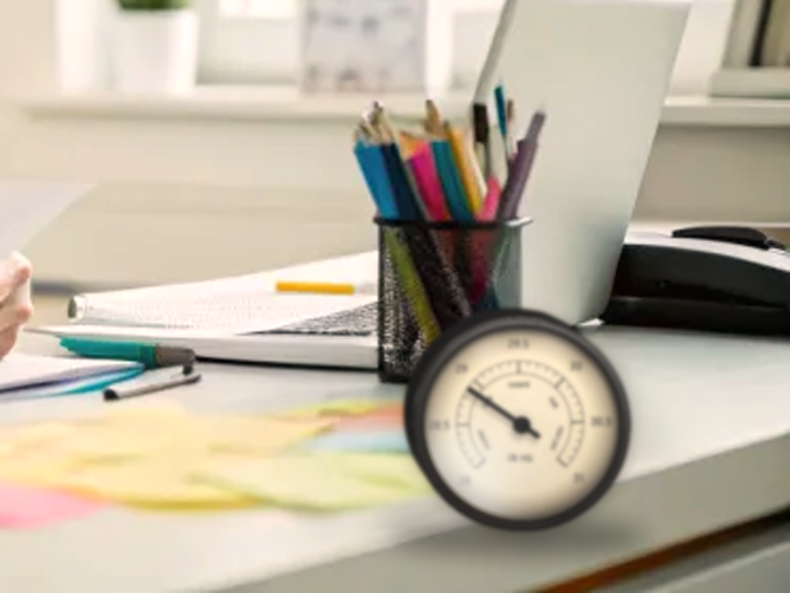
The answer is 28.9 inHg
